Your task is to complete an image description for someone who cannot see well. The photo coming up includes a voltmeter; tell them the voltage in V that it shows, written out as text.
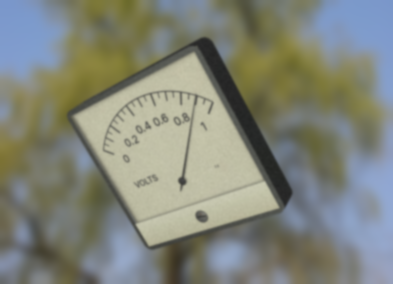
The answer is 0.9 V
